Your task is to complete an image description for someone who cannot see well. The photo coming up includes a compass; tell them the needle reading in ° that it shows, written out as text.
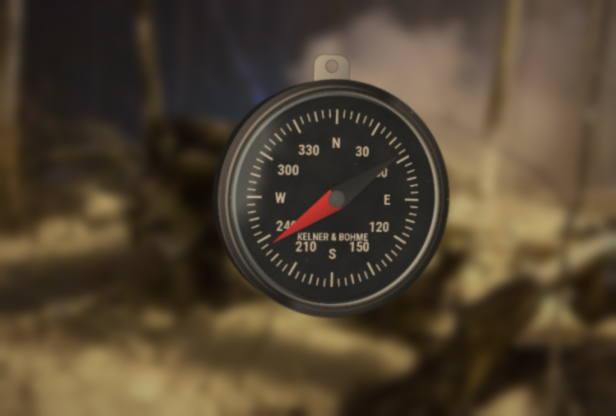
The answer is 235 °
